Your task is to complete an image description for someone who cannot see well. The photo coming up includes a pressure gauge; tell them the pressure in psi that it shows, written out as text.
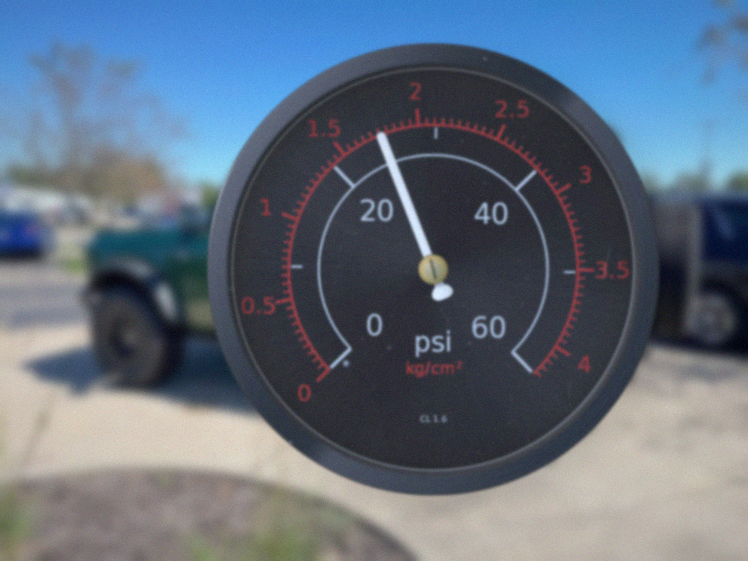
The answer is 25 psi
